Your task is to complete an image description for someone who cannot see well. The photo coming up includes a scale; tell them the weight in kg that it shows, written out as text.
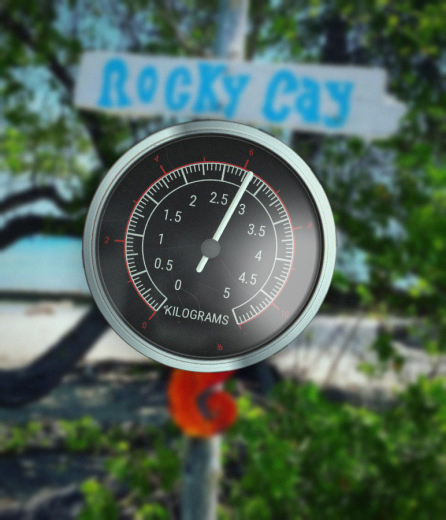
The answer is 2.8 kg
